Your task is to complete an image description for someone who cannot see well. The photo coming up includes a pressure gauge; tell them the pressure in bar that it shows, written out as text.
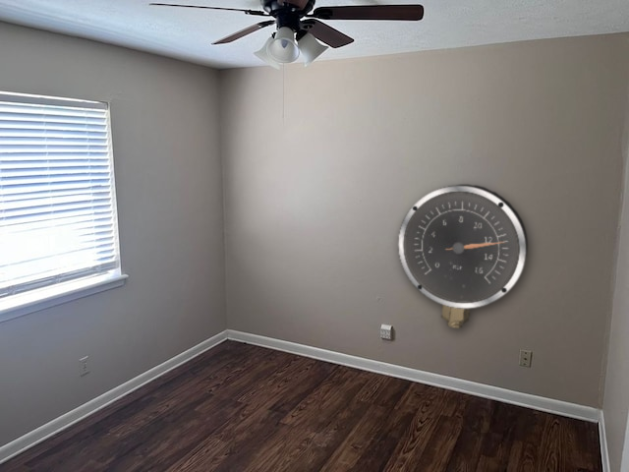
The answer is 12.5 bar
